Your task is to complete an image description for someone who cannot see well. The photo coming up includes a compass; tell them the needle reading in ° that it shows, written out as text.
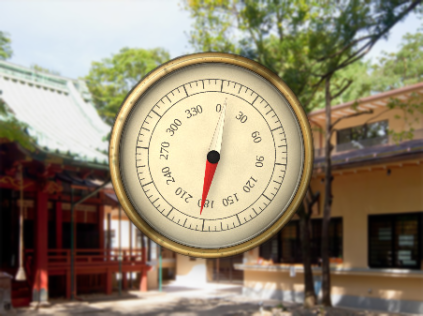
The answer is 185 °
